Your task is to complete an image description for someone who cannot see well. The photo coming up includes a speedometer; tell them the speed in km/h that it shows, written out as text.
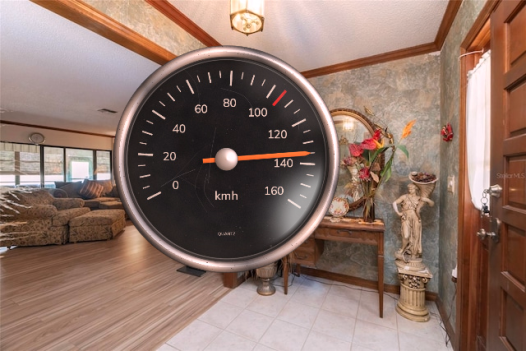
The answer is 135 km/h
